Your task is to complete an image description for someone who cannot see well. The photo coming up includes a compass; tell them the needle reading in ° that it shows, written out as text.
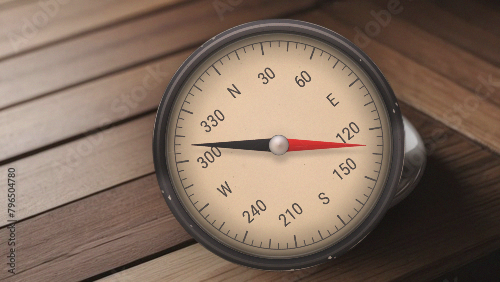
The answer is 130 °
